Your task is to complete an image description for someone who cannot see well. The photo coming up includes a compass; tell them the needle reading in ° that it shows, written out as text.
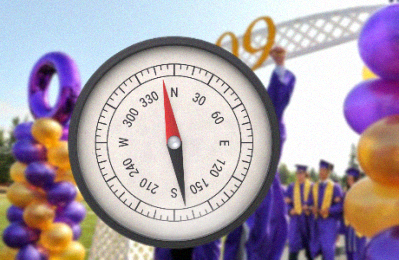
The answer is 350 °
